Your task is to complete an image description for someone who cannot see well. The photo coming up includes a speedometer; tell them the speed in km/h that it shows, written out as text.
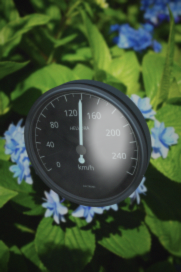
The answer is 140 km/h
